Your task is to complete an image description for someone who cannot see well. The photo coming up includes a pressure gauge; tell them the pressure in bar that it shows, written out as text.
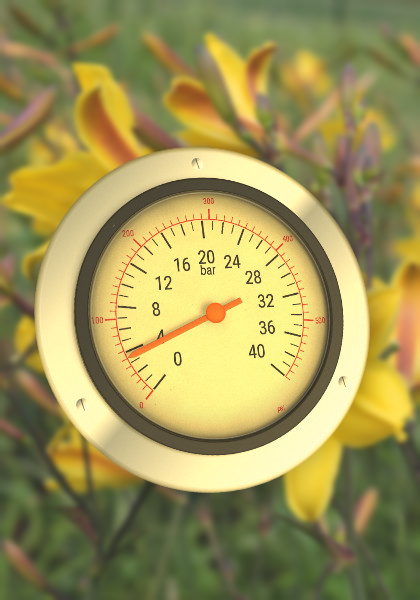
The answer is 3.5 bar
